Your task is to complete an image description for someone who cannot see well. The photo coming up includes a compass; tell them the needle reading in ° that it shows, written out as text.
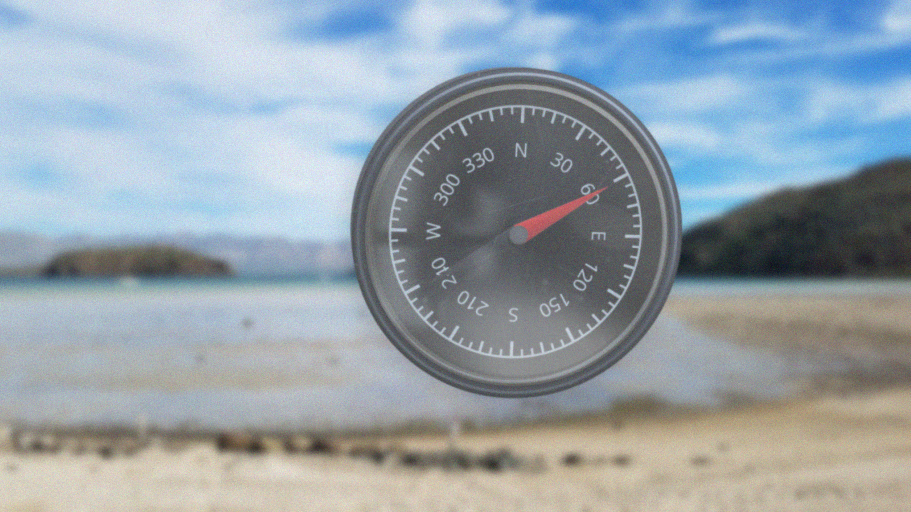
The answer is 60 °
